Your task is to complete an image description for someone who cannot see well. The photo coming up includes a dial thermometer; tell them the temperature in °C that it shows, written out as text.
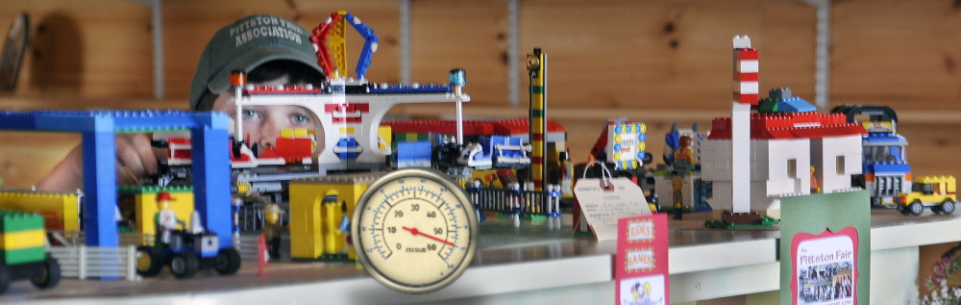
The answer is 54 °C
